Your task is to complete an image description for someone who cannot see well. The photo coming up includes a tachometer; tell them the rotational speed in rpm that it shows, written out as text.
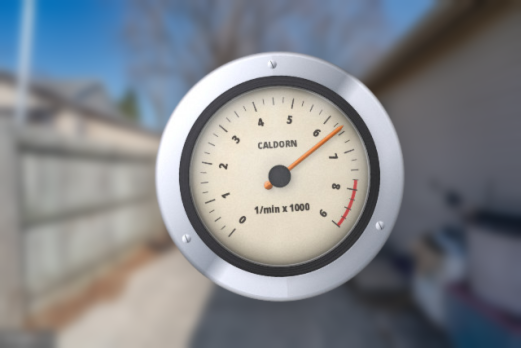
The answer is 6375 rpm
